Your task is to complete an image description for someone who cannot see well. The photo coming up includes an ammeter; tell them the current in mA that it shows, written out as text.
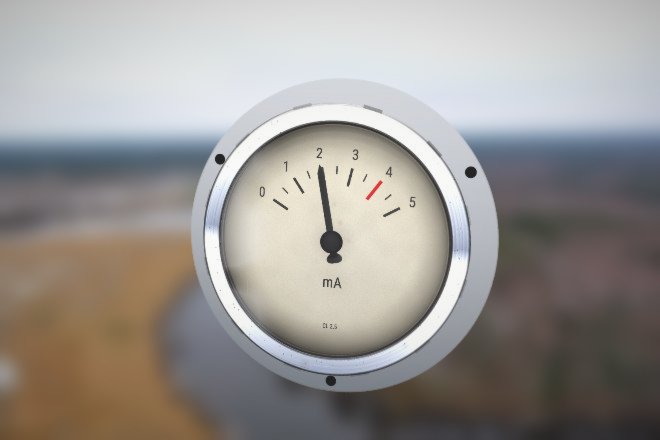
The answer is 2 mA
